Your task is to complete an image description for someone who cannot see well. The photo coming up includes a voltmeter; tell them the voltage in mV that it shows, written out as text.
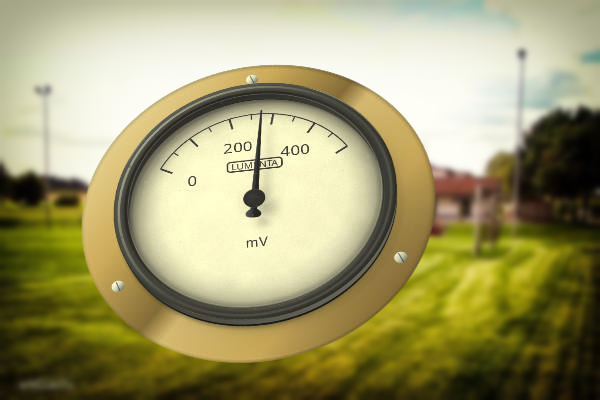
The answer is 275 mV
